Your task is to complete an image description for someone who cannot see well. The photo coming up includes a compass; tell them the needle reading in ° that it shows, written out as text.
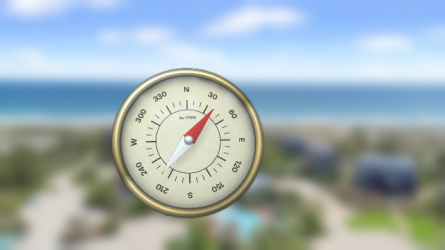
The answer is 40 °
